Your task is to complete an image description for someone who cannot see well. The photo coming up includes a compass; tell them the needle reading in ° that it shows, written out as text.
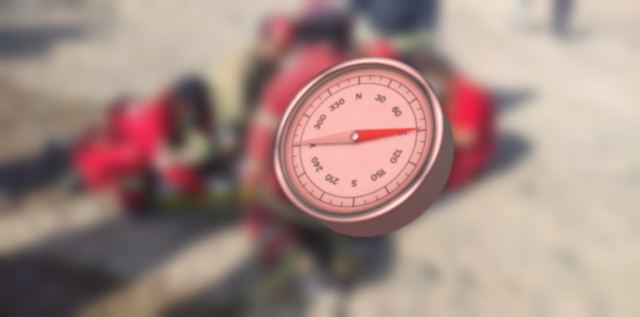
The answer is 90 °
